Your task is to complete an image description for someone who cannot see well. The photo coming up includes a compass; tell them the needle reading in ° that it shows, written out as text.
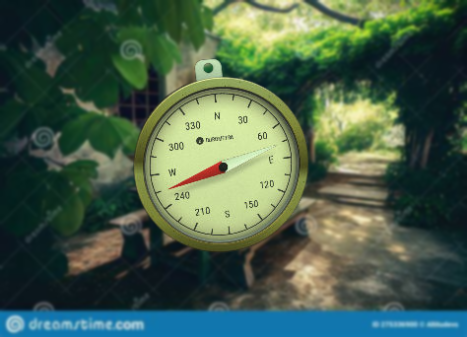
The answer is 255 °
